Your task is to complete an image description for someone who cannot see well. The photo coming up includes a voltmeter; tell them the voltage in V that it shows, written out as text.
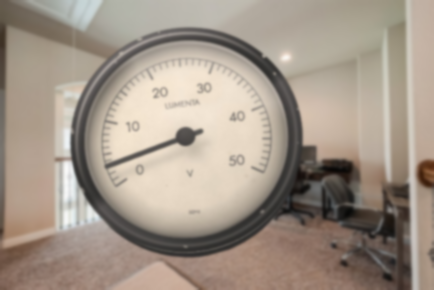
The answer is 3 V
